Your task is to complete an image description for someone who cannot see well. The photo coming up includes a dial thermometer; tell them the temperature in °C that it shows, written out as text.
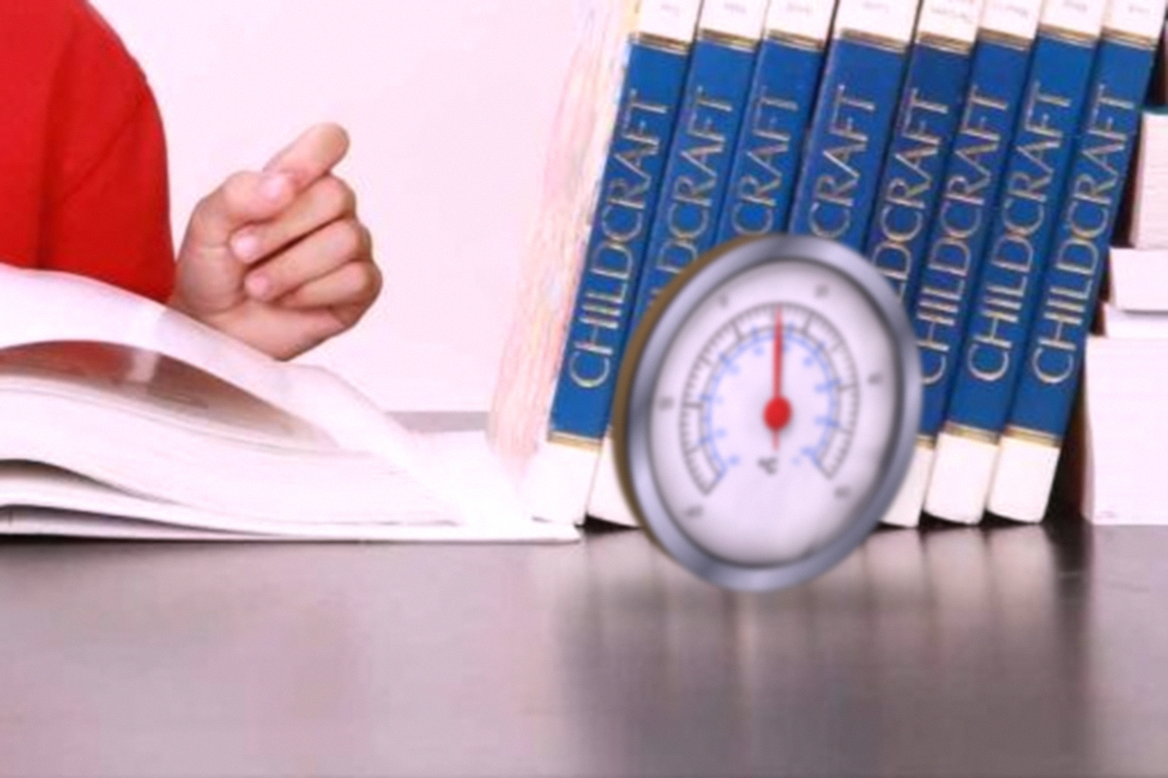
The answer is 10 °C
